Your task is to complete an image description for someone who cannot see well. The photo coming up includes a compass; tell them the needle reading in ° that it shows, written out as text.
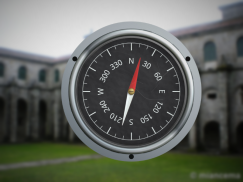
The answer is 15 °
